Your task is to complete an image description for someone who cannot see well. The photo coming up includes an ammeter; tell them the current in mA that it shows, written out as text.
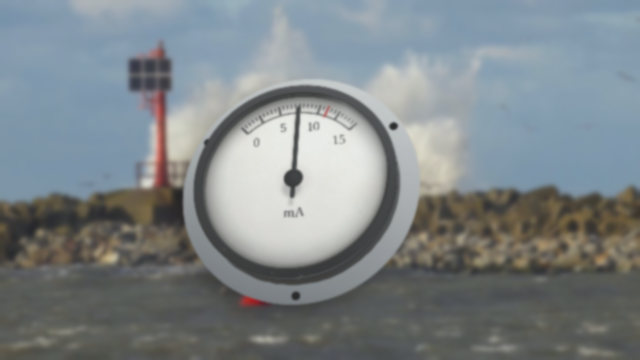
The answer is 7.5 mA
